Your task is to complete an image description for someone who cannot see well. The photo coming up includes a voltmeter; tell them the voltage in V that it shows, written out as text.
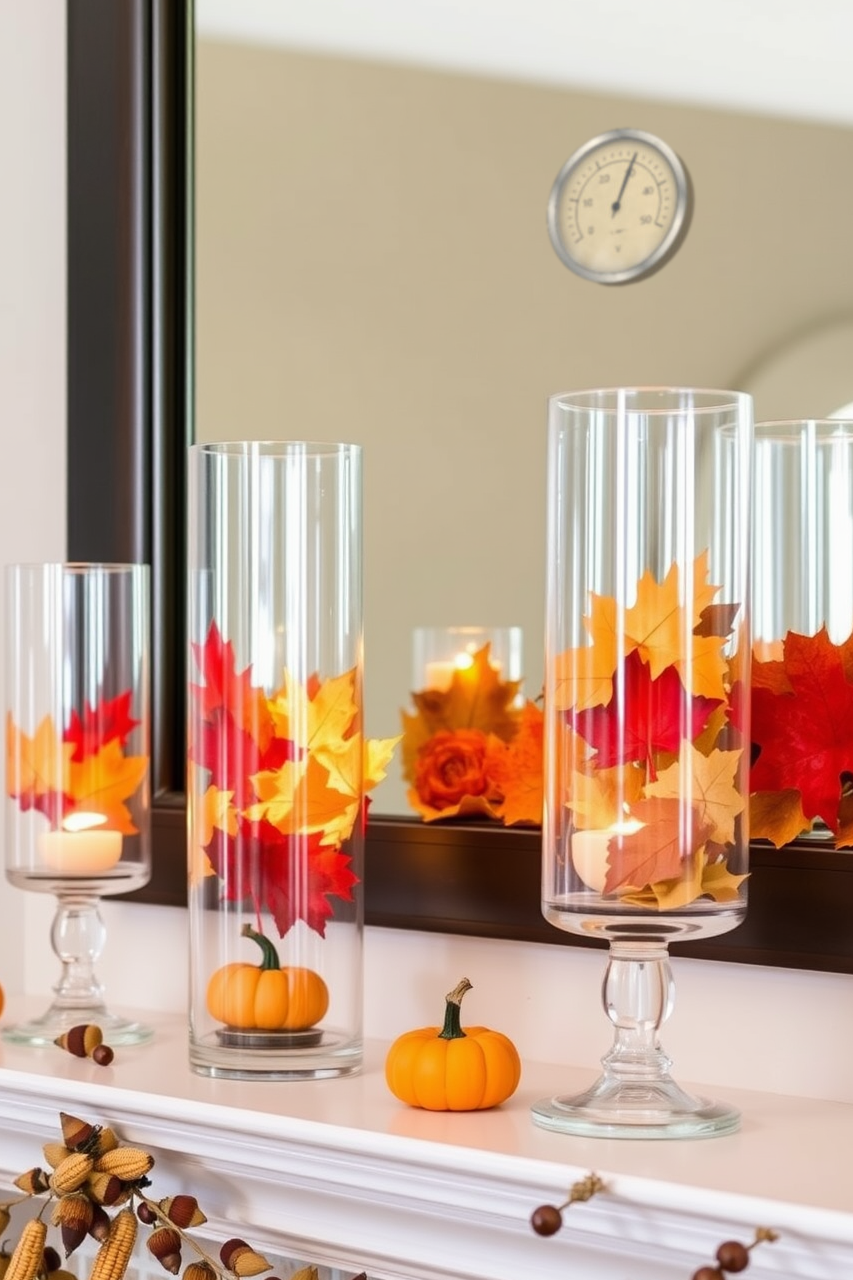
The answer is 30 V
